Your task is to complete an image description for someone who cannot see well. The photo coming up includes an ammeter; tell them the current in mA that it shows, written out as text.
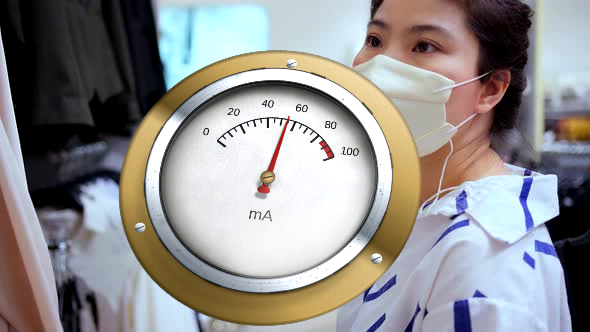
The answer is 55 mA
